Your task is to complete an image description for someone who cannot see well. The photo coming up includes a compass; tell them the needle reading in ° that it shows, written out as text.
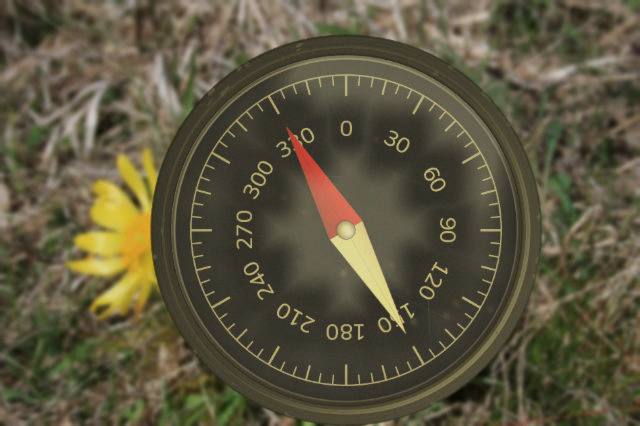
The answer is 330 °
